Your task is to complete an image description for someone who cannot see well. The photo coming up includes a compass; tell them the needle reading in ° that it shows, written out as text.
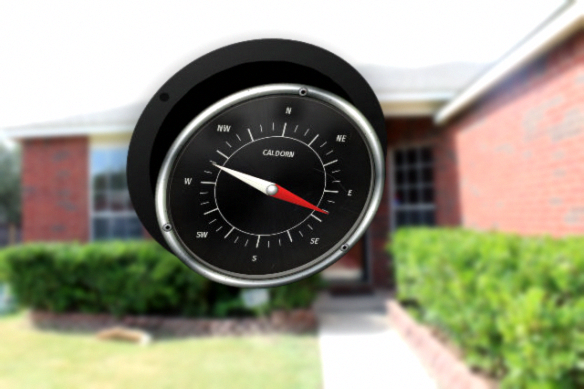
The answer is 110 °
